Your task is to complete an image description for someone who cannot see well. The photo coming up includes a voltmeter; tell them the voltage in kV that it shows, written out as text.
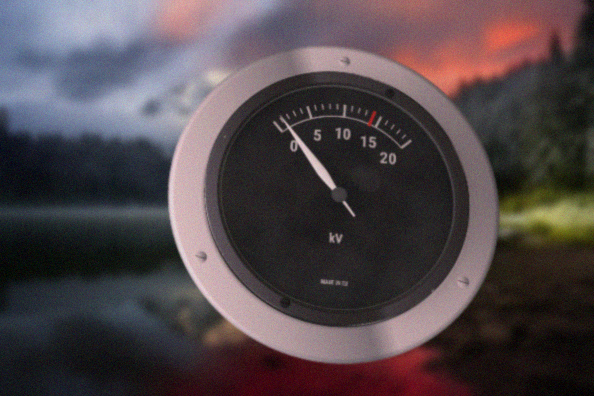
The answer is 1 kV
